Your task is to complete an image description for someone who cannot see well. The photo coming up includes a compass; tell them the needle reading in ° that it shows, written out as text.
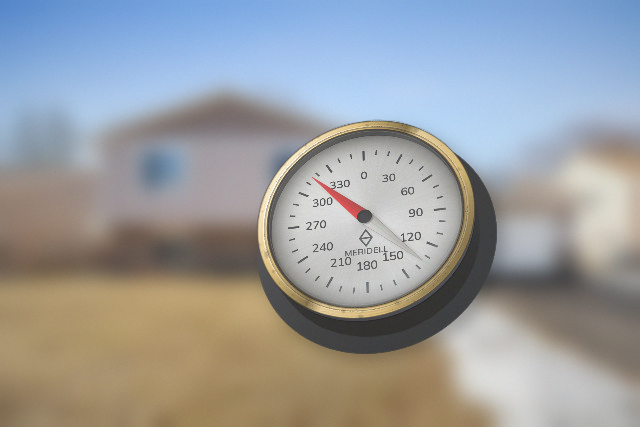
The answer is 315 °
